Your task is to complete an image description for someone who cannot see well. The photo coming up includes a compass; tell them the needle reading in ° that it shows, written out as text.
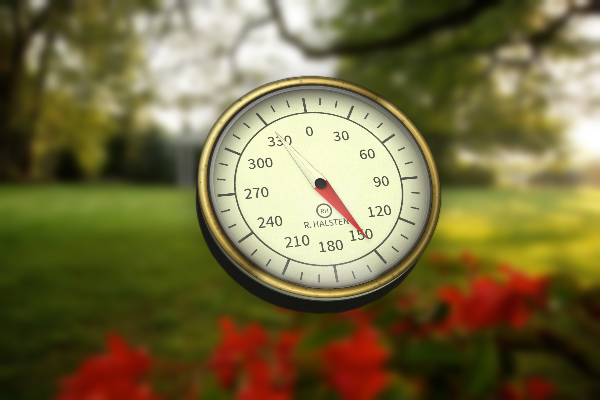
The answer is 150 °
